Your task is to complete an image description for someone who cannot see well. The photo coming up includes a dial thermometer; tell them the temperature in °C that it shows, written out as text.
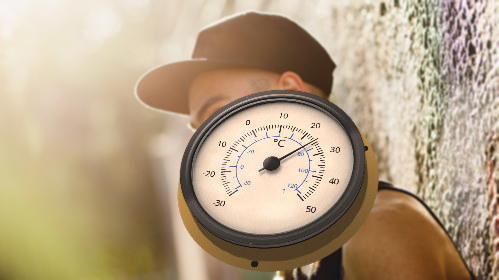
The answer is 25 °C
